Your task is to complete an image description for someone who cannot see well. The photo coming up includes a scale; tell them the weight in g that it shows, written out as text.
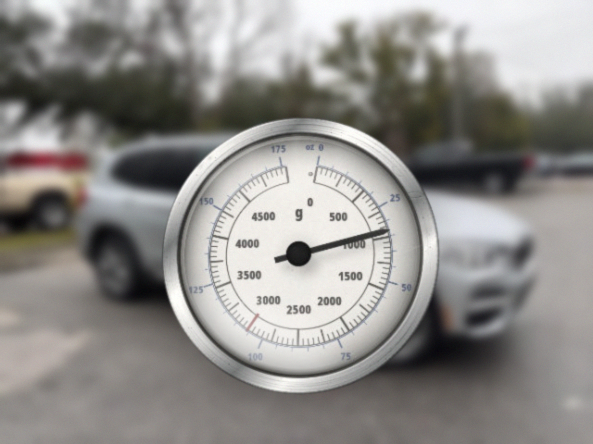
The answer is 950 g
